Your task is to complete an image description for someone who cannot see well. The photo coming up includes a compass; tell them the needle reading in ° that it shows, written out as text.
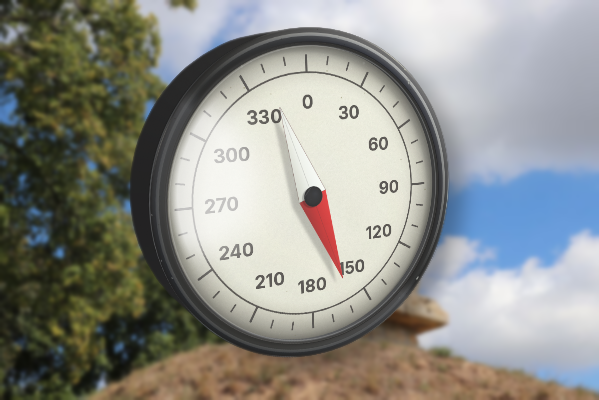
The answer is 160 °
